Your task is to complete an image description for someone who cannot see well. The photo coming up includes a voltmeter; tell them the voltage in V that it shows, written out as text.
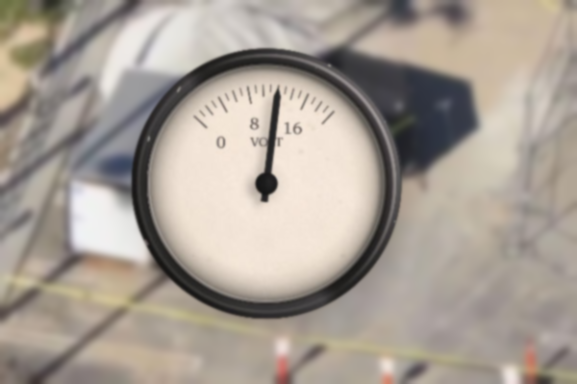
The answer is 12 V
